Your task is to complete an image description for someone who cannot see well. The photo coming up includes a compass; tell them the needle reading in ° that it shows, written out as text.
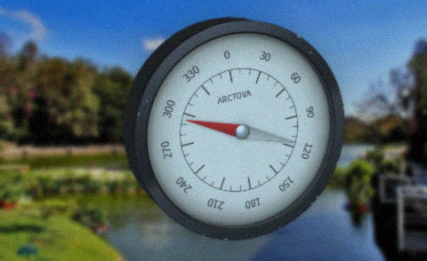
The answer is 295 °
